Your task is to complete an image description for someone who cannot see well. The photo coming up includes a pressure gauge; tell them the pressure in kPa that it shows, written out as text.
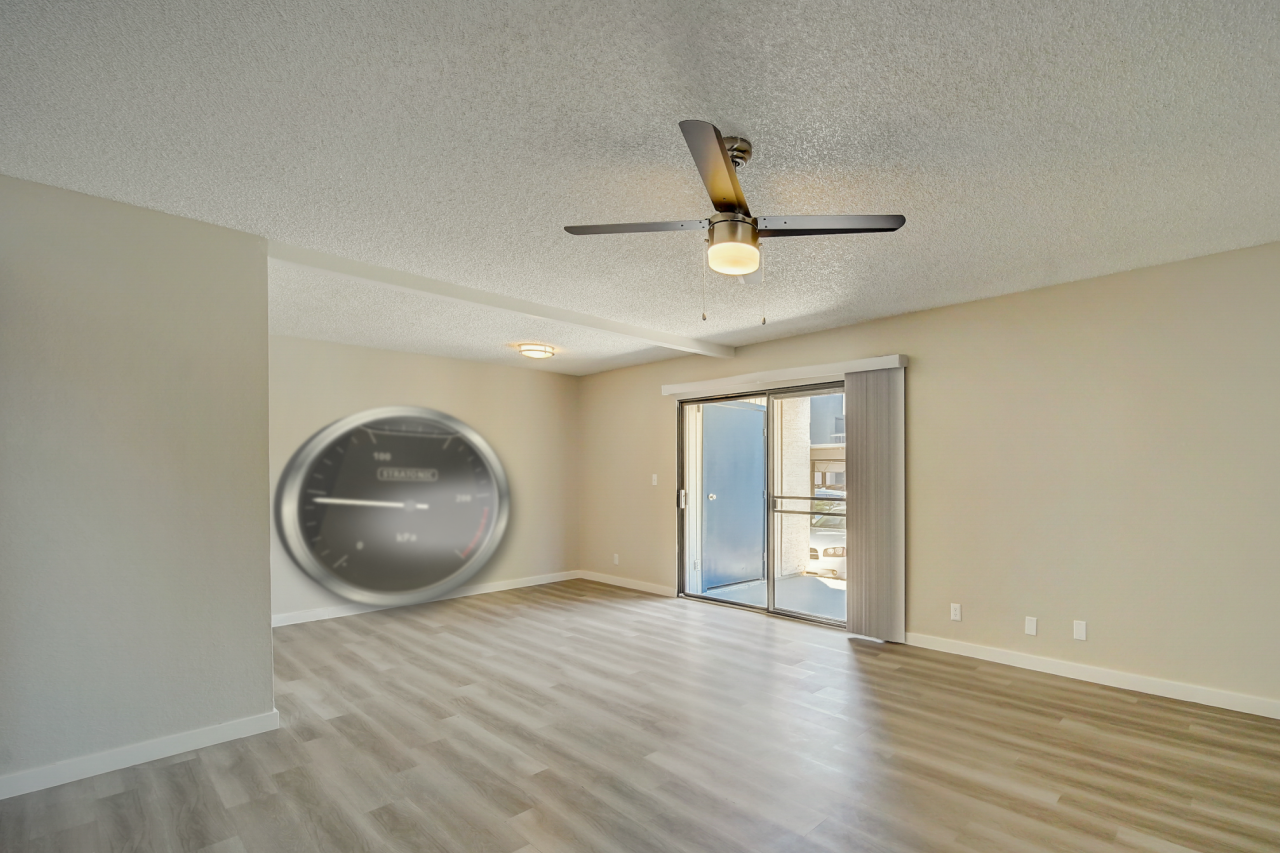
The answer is 45 kPa
